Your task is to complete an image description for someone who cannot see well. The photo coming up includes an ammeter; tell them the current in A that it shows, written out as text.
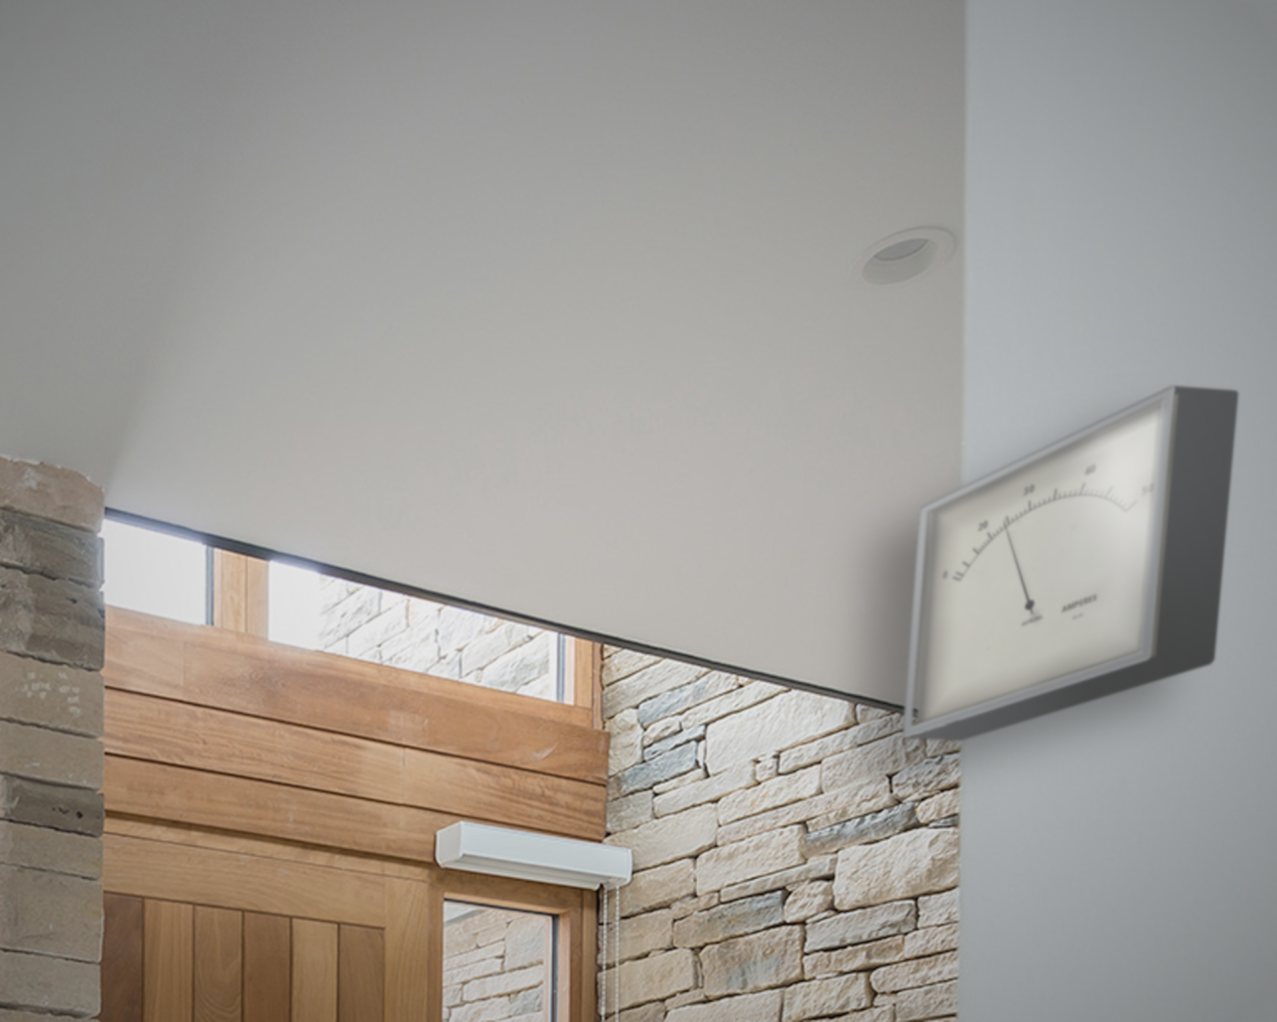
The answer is 25 A
